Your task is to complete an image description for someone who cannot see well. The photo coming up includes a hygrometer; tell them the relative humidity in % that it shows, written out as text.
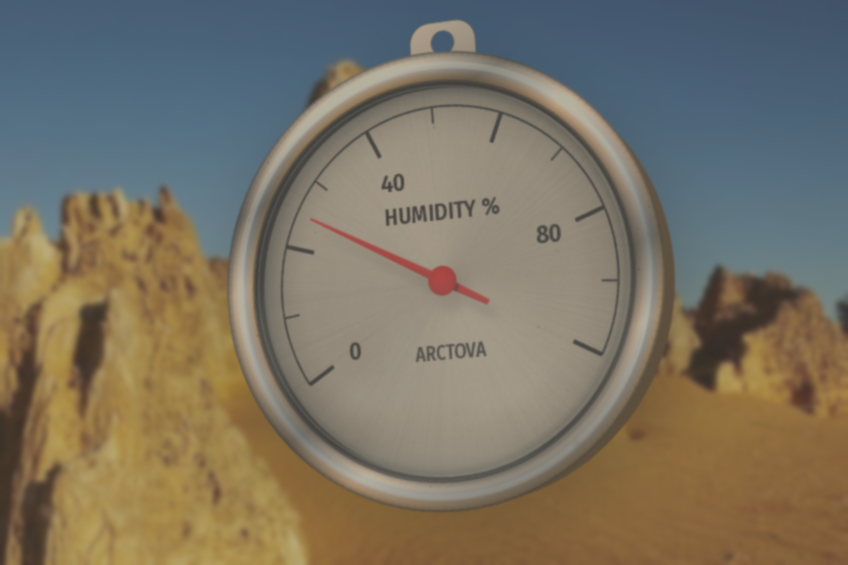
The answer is 25 %
